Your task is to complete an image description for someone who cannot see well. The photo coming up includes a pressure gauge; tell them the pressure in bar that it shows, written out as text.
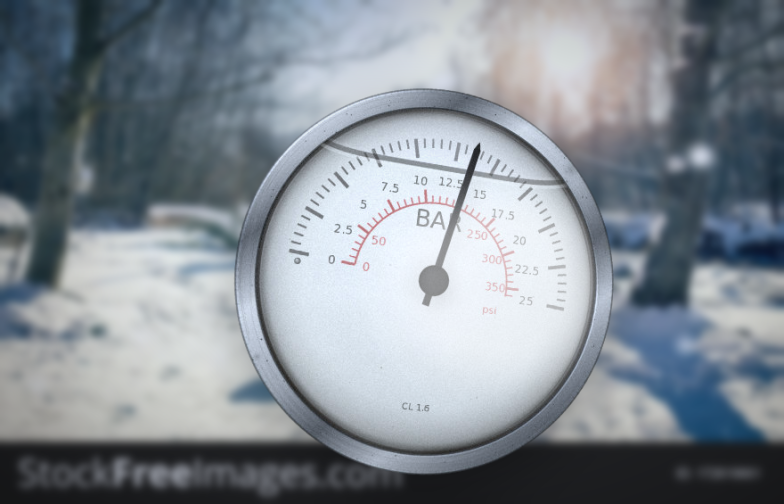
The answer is 13.5 bar
